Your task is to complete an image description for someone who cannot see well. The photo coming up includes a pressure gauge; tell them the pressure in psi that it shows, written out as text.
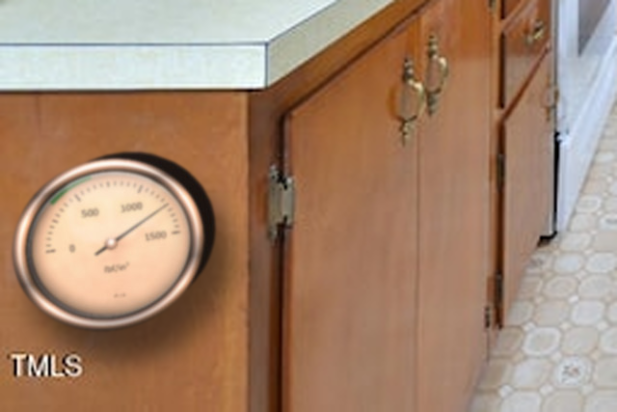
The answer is 1250 psi
